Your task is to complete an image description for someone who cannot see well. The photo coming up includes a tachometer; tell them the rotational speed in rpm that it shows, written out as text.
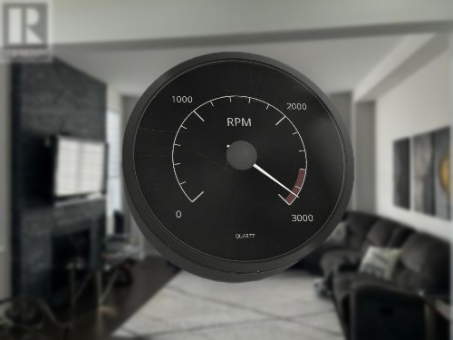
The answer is 2900 rpm
